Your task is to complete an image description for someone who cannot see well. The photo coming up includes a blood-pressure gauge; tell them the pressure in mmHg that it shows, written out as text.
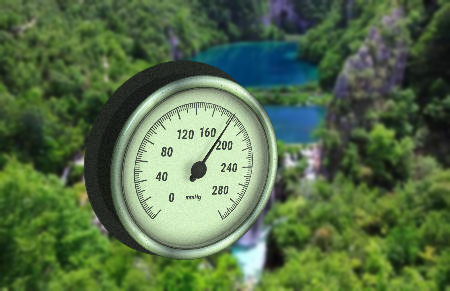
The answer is 180 mmHg
